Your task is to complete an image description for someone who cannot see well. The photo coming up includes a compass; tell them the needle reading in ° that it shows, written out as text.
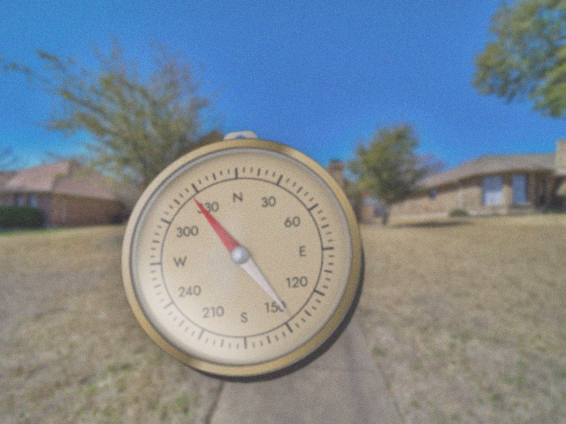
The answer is 325 °
